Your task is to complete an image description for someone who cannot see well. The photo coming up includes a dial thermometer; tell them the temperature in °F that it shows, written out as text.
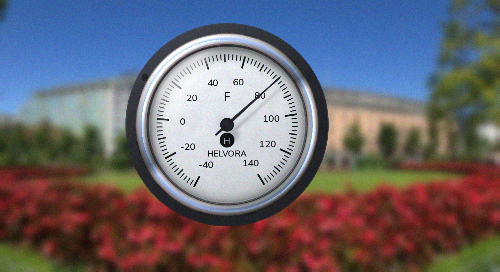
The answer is 80 °F
